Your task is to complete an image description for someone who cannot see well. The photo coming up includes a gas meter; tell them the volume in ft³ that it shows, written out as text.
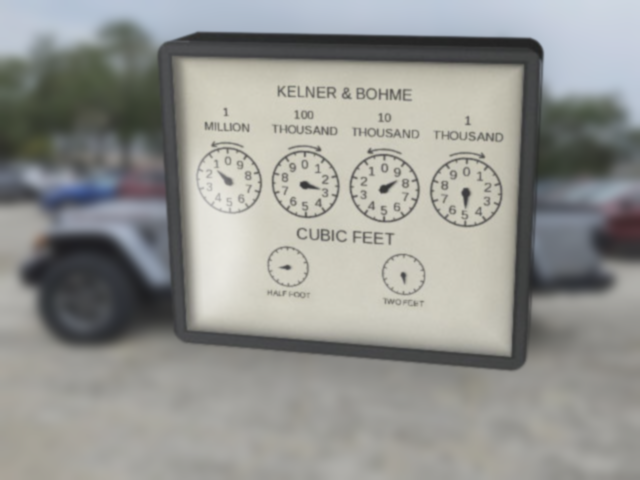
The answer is 128500 ft³
